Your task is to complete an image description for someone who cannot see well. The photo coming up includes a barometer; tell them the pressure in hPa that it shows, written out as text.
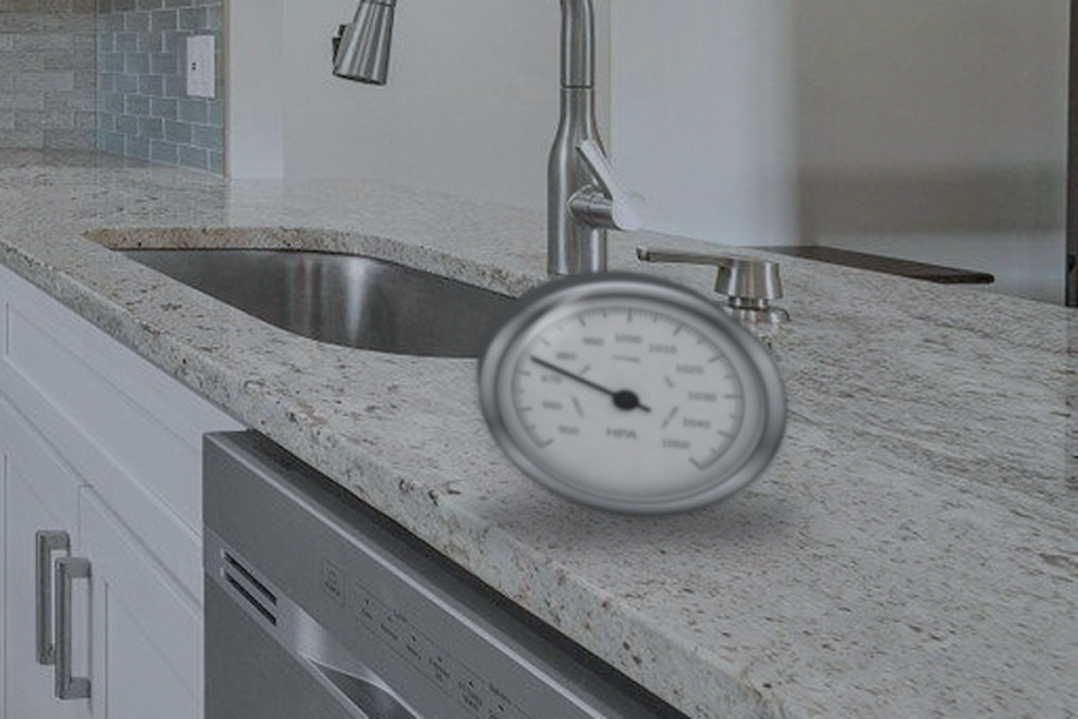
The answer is 975 hPa
